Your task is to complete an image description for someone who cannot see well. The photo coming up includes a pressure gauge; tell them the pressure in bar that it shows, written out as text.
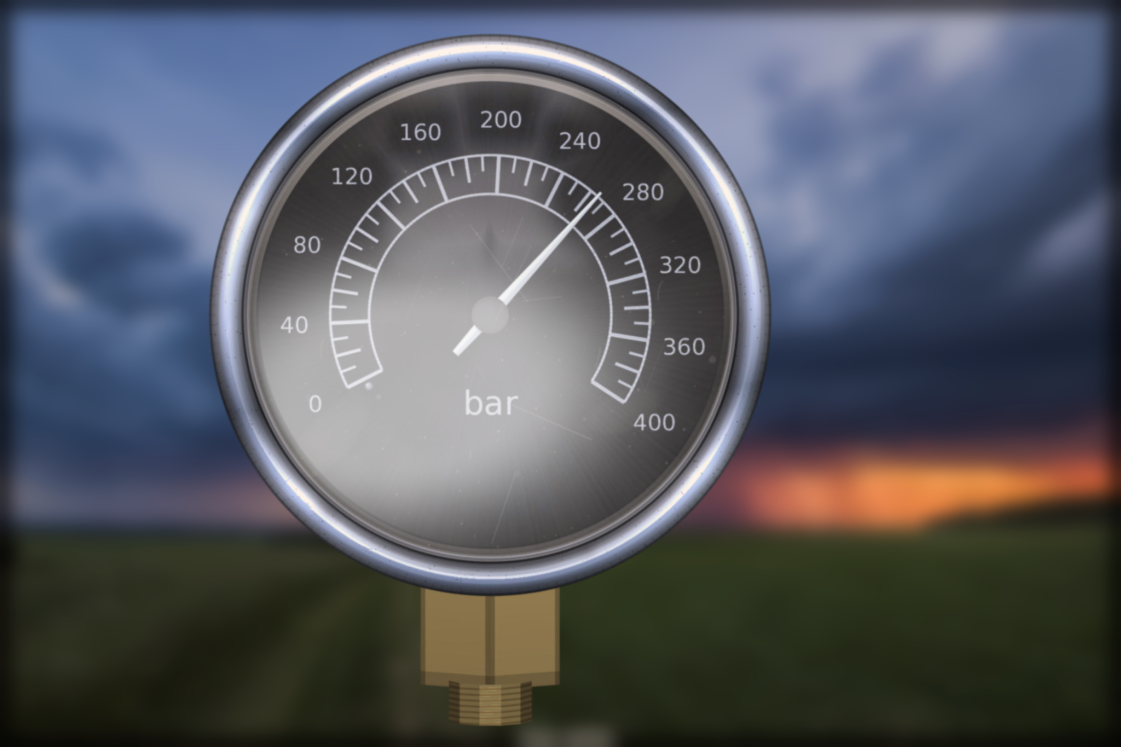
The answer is 265 bar
